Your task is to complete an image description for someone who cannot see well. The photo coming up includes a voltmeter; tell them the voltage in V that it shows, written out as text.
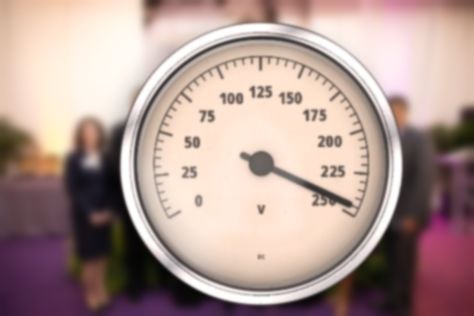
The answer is 245 V
